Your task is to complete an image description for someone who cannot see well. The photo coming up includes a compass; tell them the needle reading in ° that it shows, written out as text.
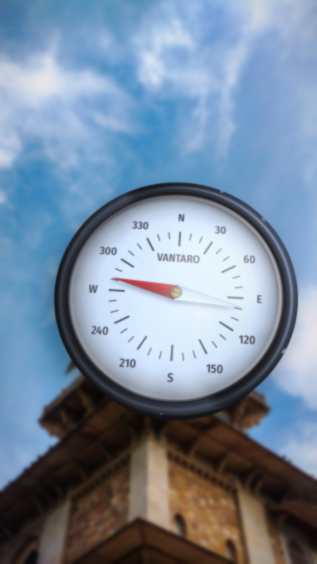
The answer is 280 °
